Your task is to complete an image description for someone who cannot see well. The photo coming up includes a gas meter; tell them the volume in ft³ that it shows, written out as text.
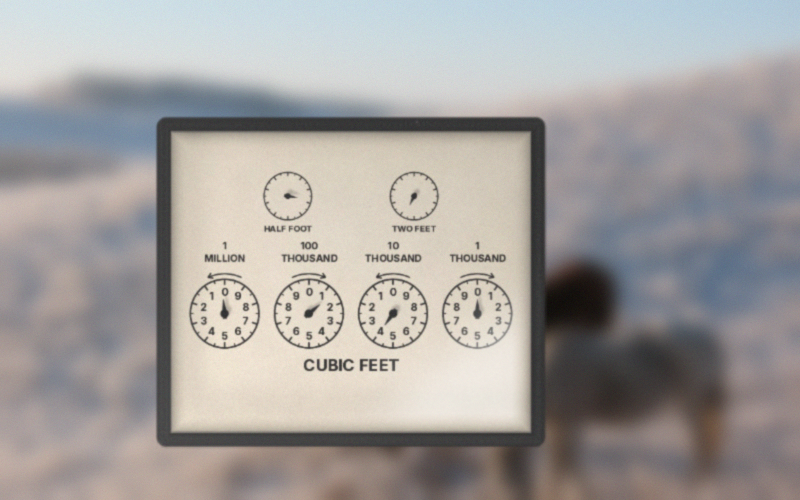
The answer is 14000 ft³
